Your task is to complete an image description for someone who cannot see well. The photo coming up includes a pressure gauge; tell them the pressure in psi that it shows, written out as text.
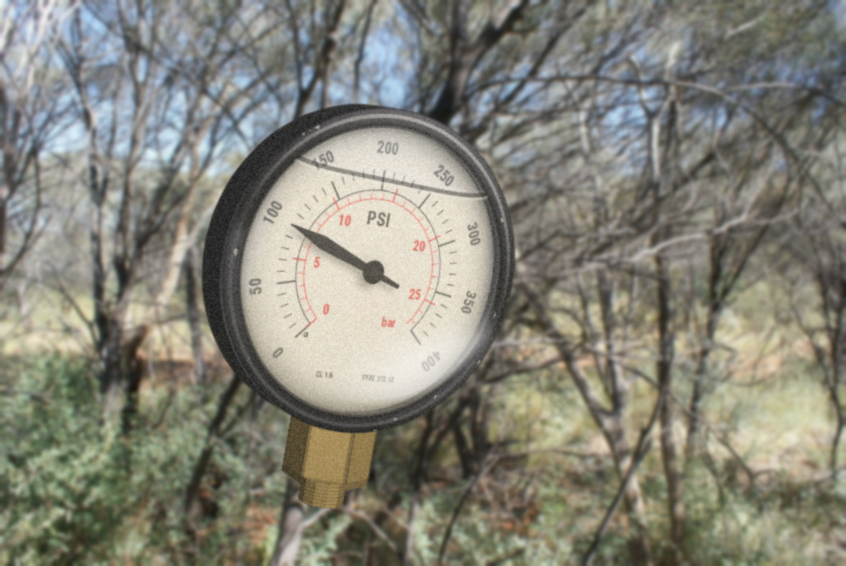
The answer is 100 psi
